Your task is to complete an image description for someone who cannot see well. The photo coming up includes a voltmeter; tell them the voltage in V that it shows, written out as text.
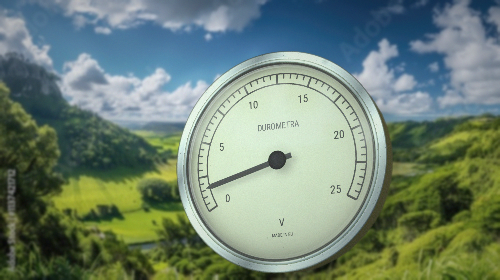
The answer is 1.5 V
